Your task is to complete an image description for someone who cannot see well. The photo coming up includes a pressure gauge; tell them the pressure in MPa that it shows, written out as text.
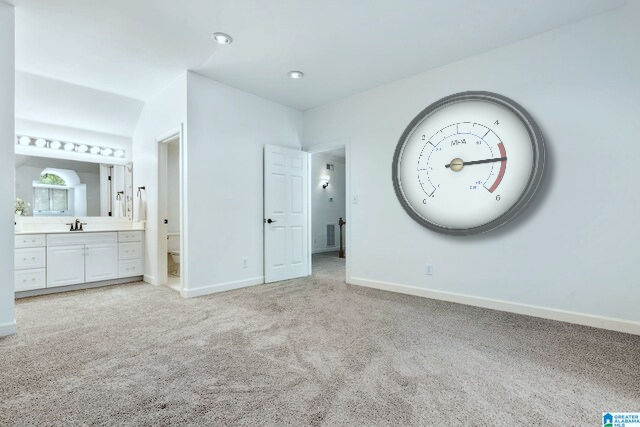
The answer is 5 MPa
